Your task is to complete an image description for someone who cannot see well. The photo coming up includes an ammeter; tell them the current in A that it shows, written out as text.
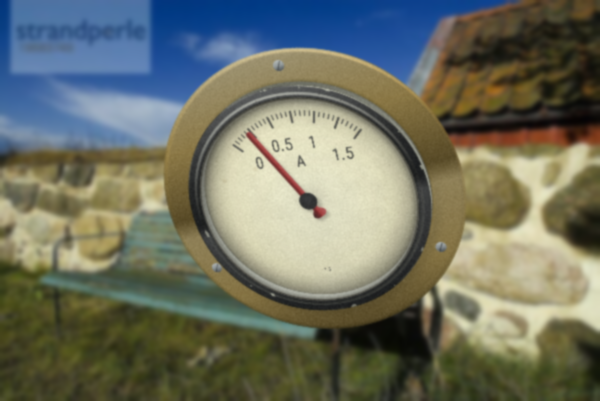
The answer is 0.25 A
